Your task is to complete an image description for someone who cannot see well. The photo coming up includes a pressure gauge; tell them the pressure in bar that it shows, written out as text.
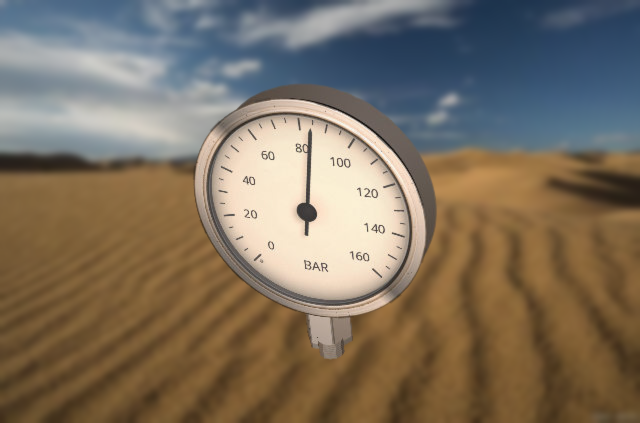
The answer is 85 bar
